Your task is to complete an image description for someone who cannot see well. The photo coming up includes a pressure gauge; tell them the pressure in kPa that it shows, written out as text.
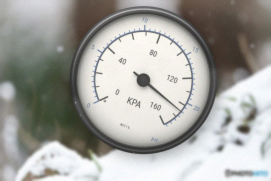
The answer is 145 kPa
